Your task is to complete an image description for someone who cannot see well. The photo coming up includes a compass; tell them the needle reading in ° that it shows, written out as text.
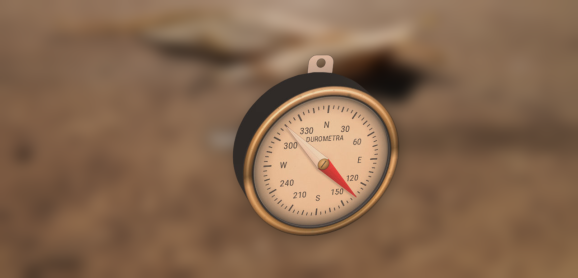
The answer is 135 °
